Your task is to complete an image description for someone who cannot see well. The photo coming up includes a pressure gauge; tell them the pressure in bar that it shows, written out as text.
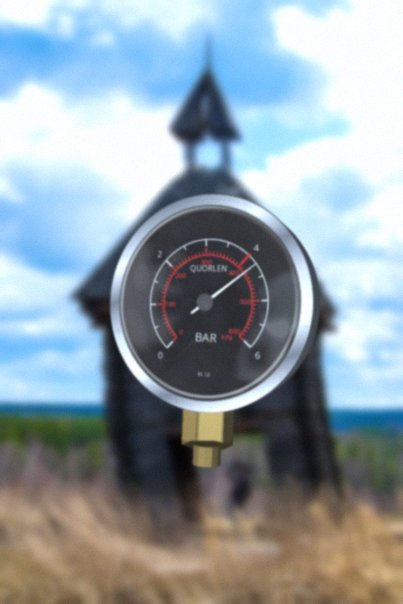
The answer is 4.25 bar
